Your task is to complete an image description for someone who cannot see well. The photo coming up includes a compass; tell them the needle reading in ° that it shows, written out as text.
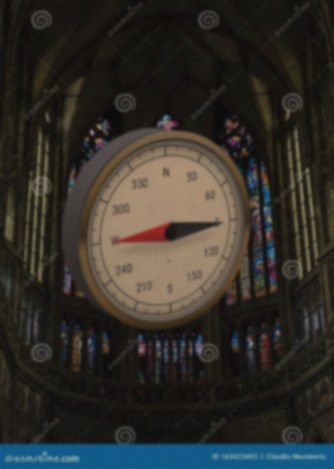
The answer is 270 °
